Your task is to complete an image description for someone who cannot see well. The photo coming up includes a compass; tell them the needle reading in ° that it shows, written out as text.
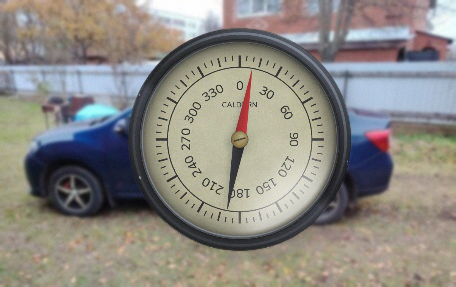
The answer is 10 °
